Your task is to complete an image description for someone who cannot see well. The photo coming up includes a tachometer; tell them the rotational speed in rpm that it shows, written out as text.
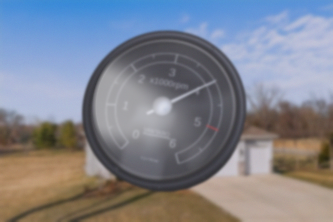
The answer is 4000 rpm
